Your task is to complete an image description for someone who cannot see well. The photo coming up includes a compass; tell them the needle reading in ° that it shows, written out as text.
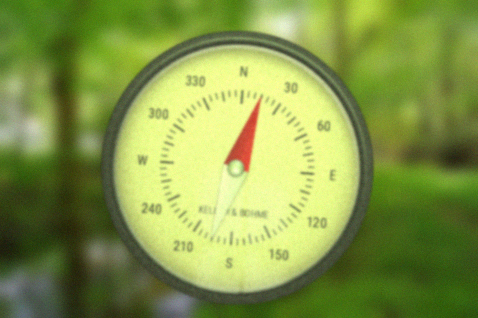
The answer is 15 °
